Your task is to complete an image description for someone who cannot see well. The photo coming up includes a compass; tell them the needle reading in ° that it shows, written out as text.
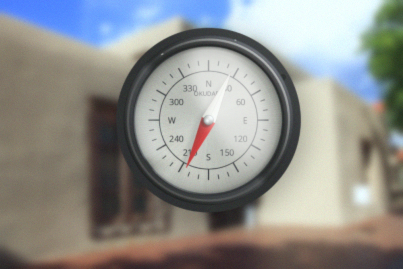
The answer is 205 °
